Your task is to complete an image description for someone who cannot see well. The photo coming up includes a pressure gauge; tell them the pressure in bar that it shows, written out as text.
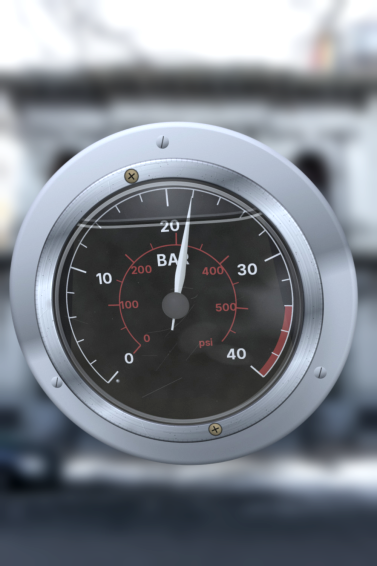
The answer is 22 bar
